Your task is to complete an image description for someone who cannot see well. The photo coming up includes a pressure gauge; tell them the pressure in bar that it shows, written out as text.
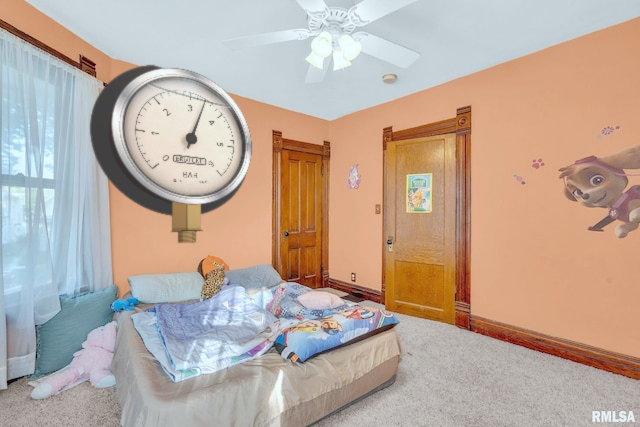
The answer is 3.4 bar
